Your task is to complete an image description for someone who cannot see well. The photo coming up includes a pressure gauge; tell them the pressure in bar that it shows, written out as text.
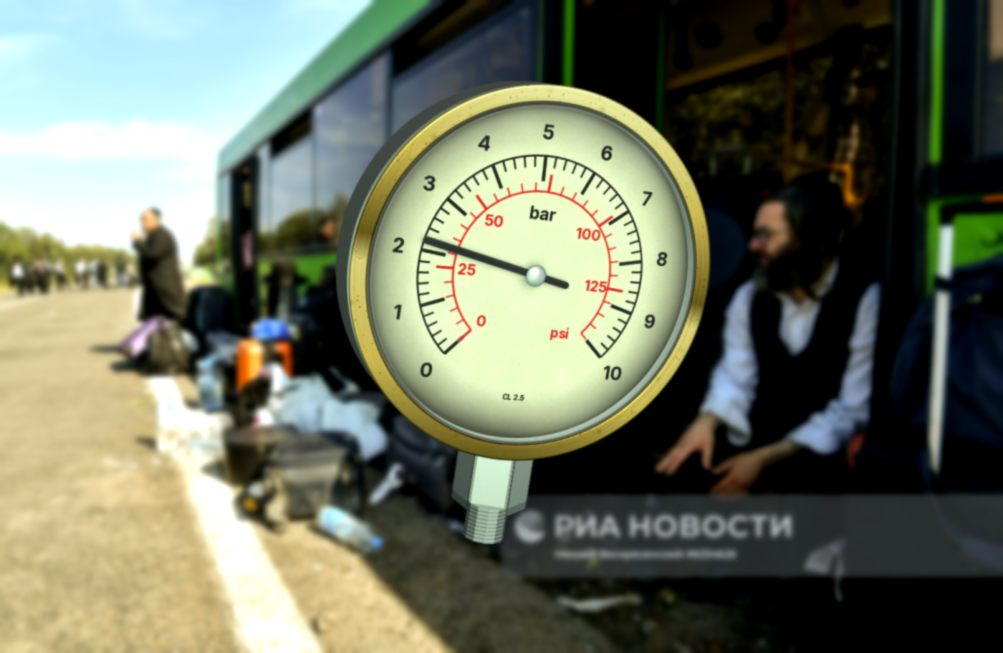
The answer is 2.2 bar
